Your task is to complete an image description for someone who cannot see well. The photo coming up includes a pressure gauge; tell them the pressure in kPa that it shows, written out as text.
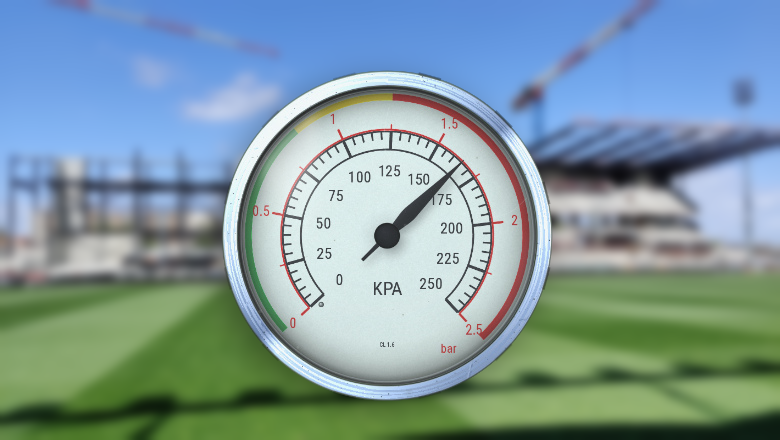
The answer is 165 kPa
